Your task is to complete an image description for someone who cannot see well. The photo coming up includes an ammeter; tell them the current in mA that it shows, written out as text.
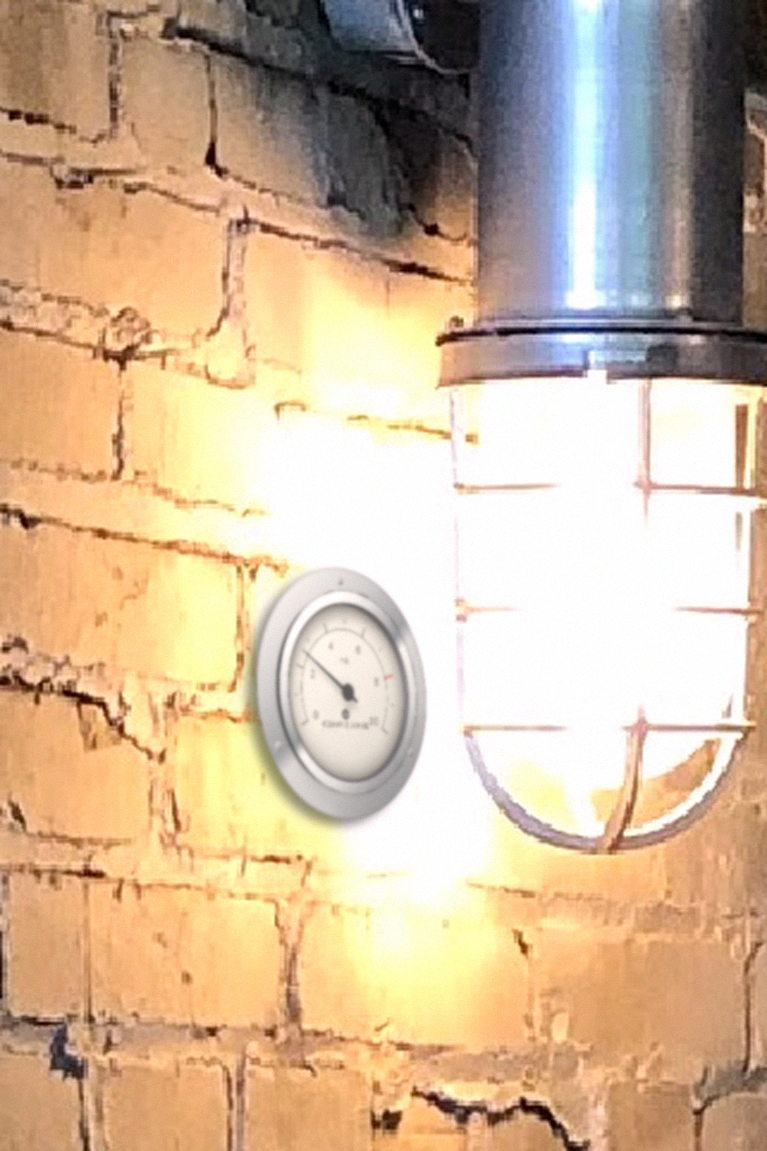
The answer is 2.5 mA
